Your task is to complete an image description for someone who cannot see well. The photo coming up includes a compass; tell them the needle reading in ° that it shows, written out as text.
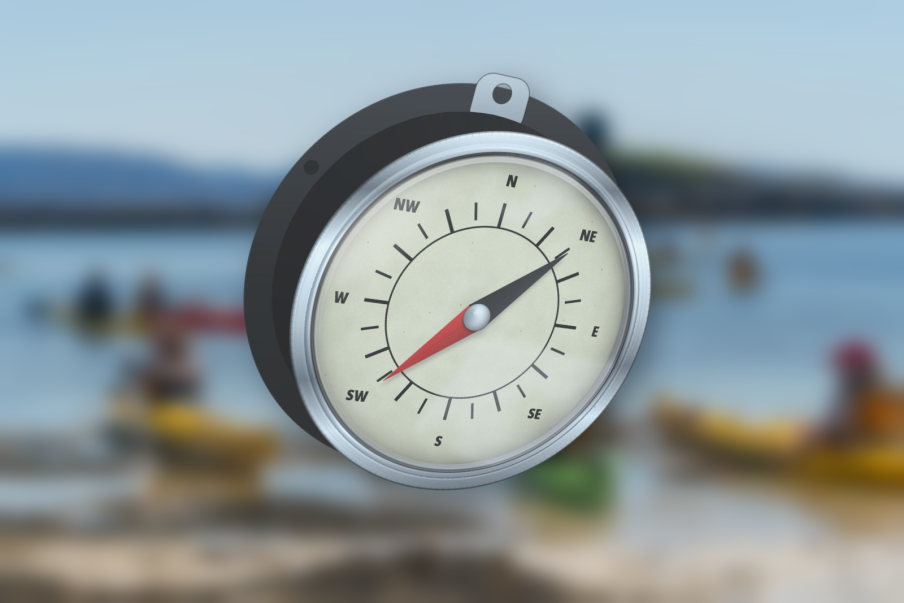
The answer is 225 °
